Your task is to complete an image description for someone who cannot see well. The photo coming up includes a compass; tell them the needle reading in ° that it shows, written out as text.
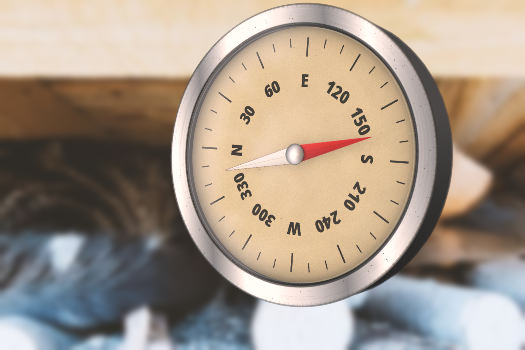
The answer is 165 °
